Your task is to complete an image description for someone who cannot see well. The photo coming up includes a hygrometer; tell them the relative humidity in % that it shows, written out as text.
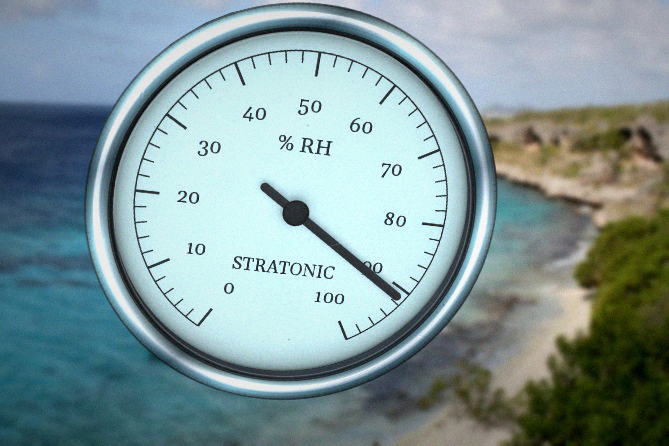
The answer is 91 %
